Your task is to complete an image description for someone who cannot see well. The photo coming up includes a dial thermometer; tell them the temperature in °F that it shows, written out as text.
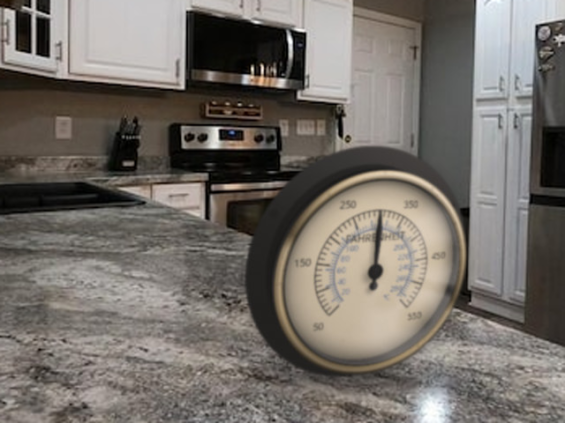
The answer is 300 °F
